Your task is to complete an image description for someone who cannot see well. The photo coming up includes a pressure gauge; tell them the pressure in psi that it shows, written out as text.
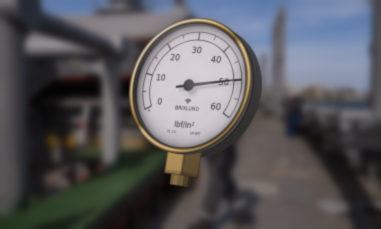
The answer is 50 psi
